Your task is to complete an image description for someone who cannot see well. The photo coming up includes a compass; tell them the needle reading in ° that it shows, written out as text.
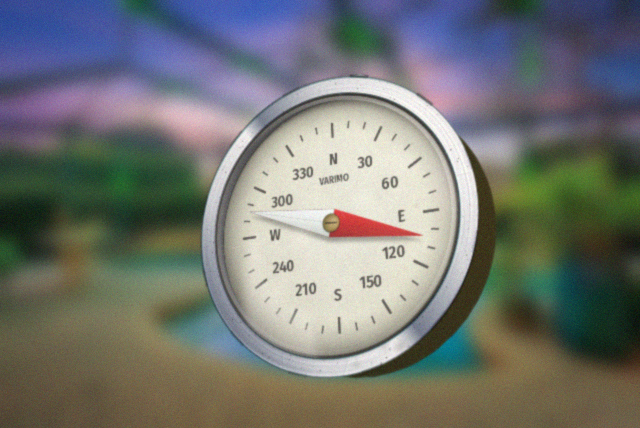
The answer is 105 °
